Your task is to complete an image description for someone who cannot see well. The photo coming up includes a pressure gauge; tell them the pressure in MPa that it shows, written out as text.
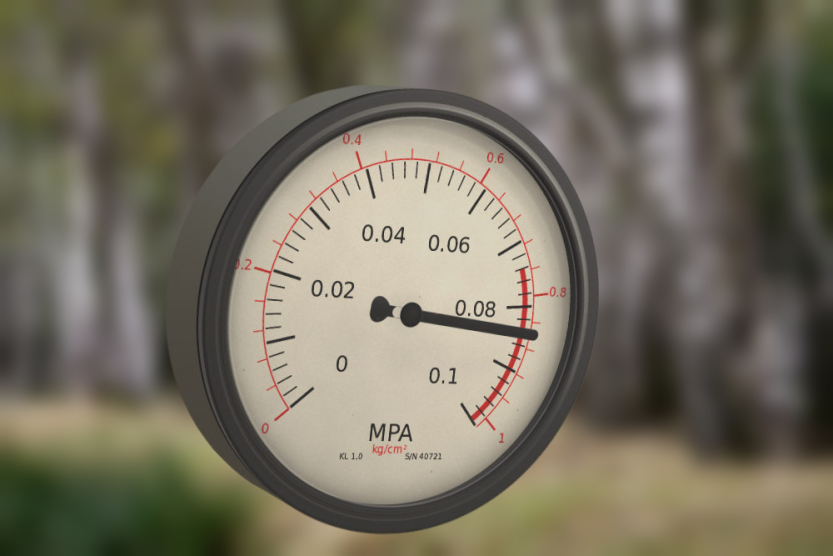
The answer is 0.084 MPa
